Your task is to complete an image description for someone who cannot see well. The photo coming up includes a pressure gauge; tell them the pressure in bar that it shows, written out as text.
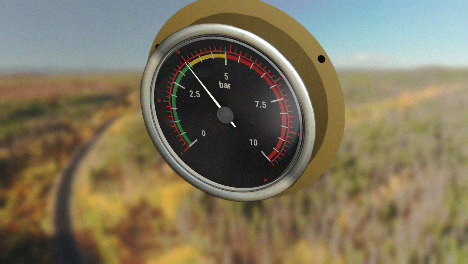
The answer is 3.5 bar
